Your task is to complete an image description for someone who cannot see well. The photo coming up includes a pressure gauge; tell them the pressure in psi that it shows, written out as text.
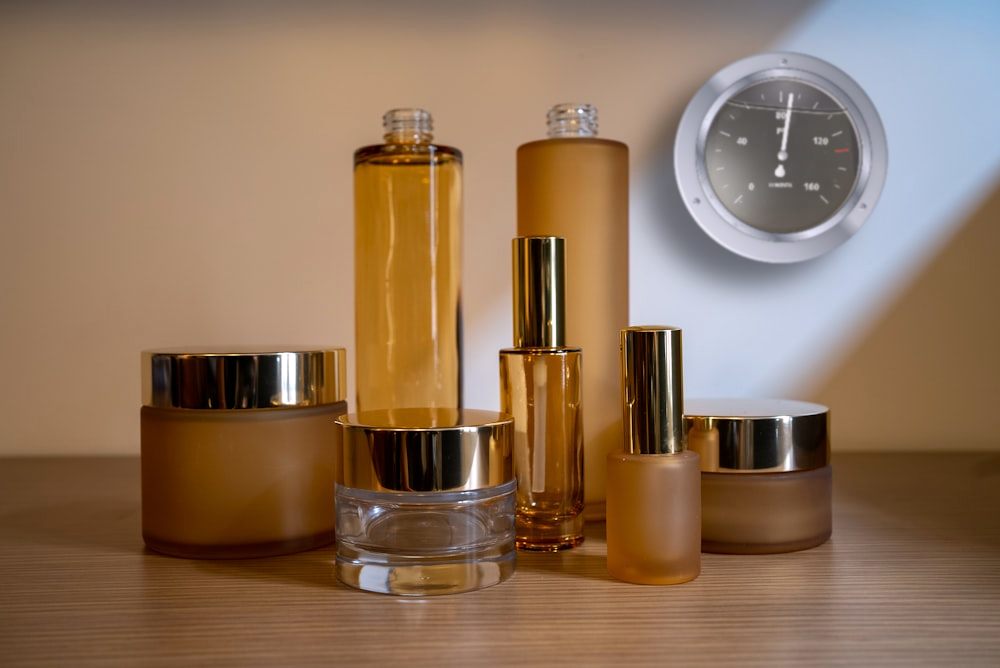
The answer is 85 psi
